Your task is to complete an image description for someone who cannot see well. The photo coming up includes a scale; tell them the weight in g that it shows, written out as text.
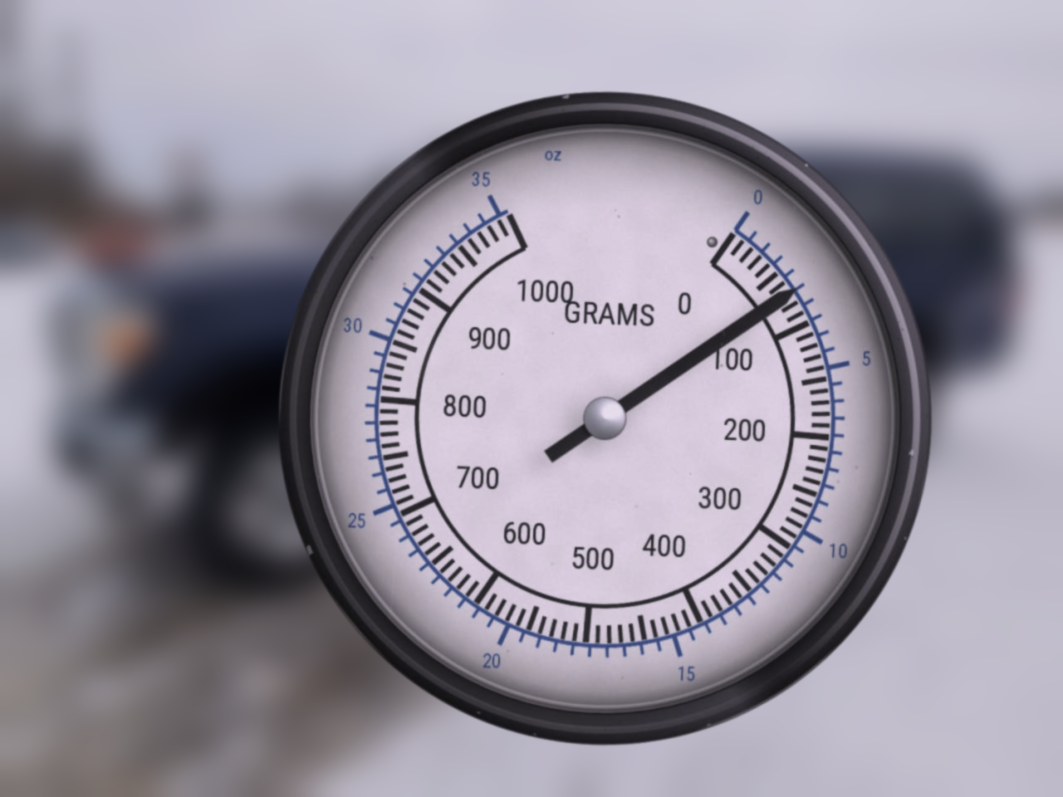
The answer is 70 g
